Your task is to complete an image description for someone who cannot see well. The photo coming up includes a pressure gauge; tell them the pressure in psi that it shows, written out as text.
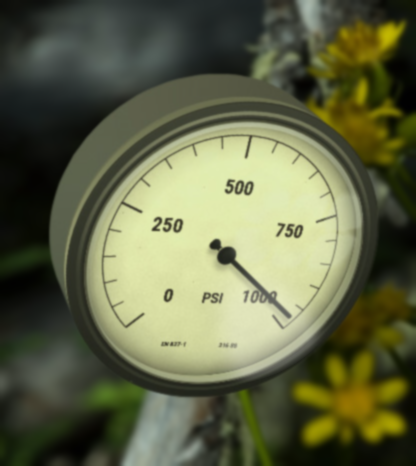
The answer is 975 psi
